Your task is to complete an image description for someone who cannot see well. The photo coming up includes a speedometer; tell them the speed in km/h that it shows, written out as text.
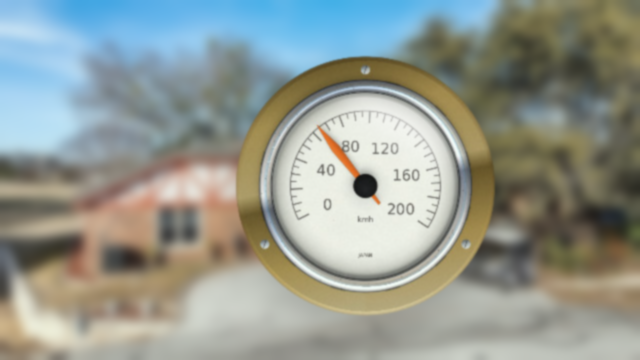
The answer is 65 km/h
